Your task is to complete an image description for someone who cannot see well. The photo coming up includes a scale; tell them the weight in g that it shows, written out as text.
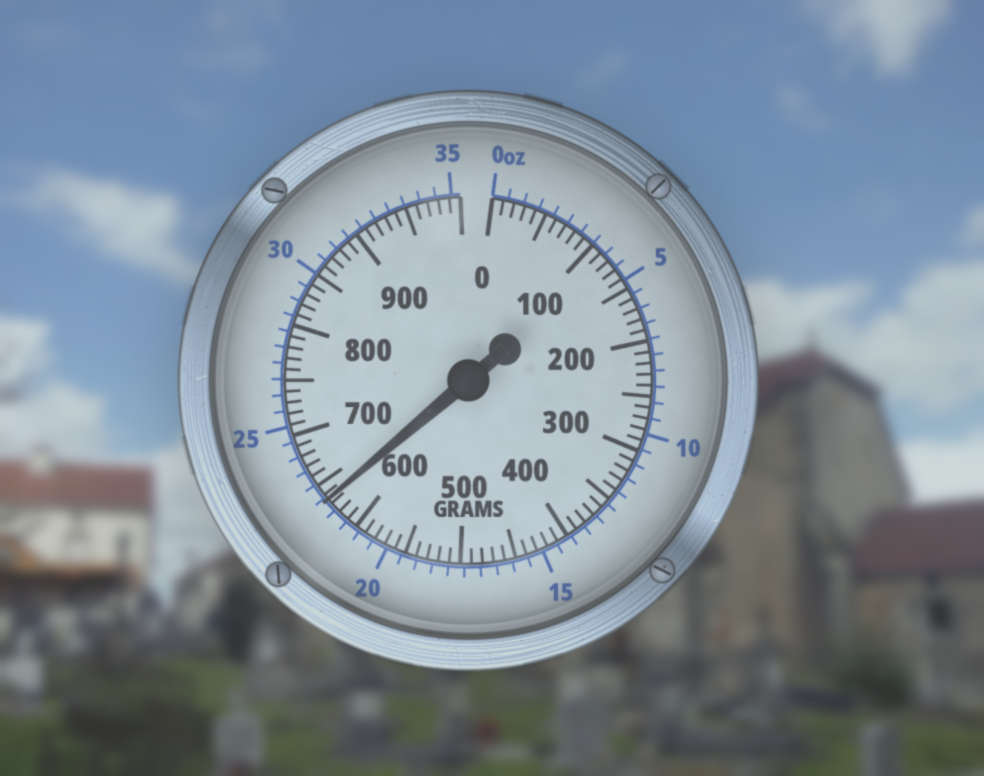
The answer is 635 g
